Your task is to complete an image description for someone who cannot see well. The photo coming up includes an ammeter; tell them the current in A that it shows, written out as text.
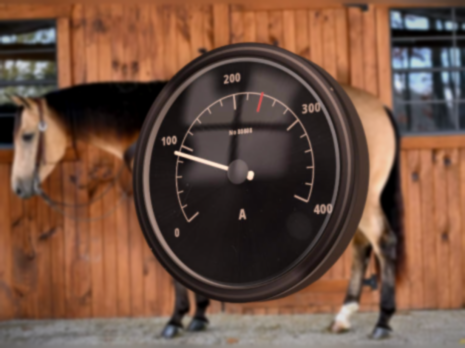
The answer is 90 A
